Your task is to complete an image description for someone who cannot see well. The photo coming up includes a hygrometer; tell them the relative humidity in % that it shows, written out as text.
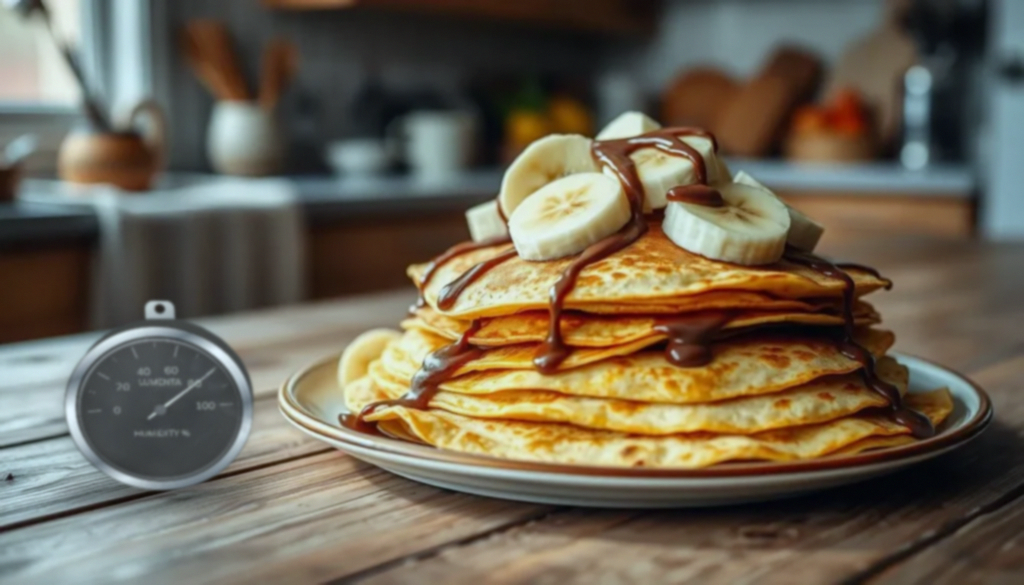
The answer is 80 %
